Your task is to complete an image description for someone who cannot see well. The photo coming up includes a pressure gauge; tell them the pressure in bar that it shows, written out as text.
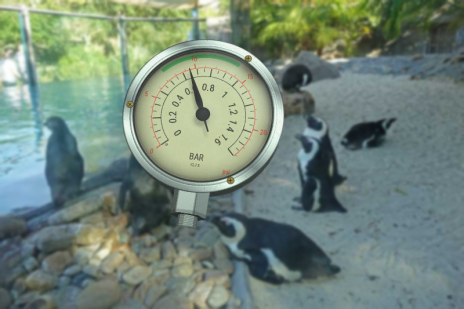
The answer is 0.65 bar
